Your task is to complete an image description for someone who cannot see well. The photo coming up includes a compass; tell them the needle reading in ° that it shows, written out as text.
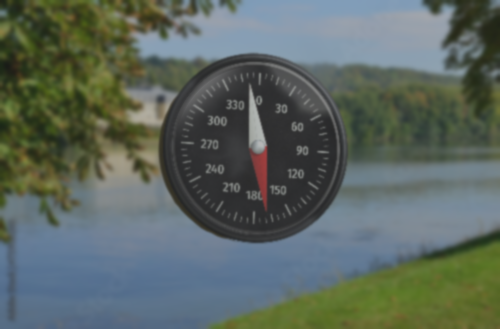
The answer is 170 °
